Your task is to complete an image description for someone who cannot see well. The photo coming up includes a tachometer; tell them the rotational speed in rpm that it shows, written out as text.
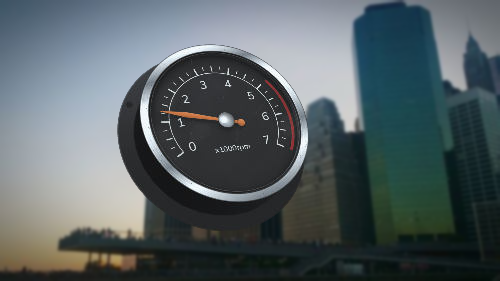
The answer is 1250 rpm
